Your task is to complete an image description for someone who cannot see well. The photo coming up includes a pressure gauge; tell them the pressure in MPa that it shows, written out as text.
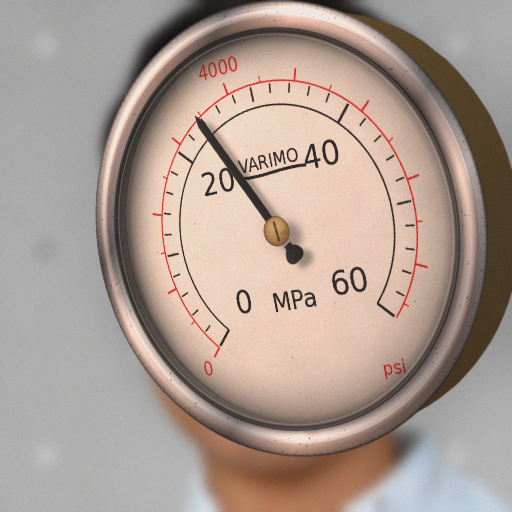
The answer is 24 MPa
